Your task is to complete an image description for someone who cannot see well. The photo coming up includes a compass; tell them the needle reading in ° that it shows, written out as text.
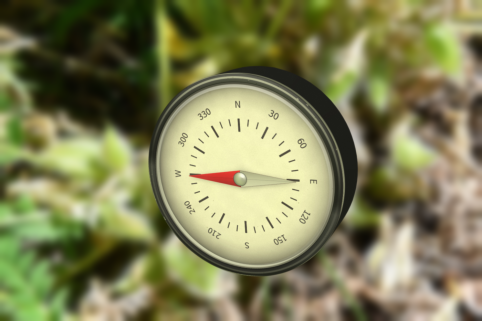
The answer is 270 °
